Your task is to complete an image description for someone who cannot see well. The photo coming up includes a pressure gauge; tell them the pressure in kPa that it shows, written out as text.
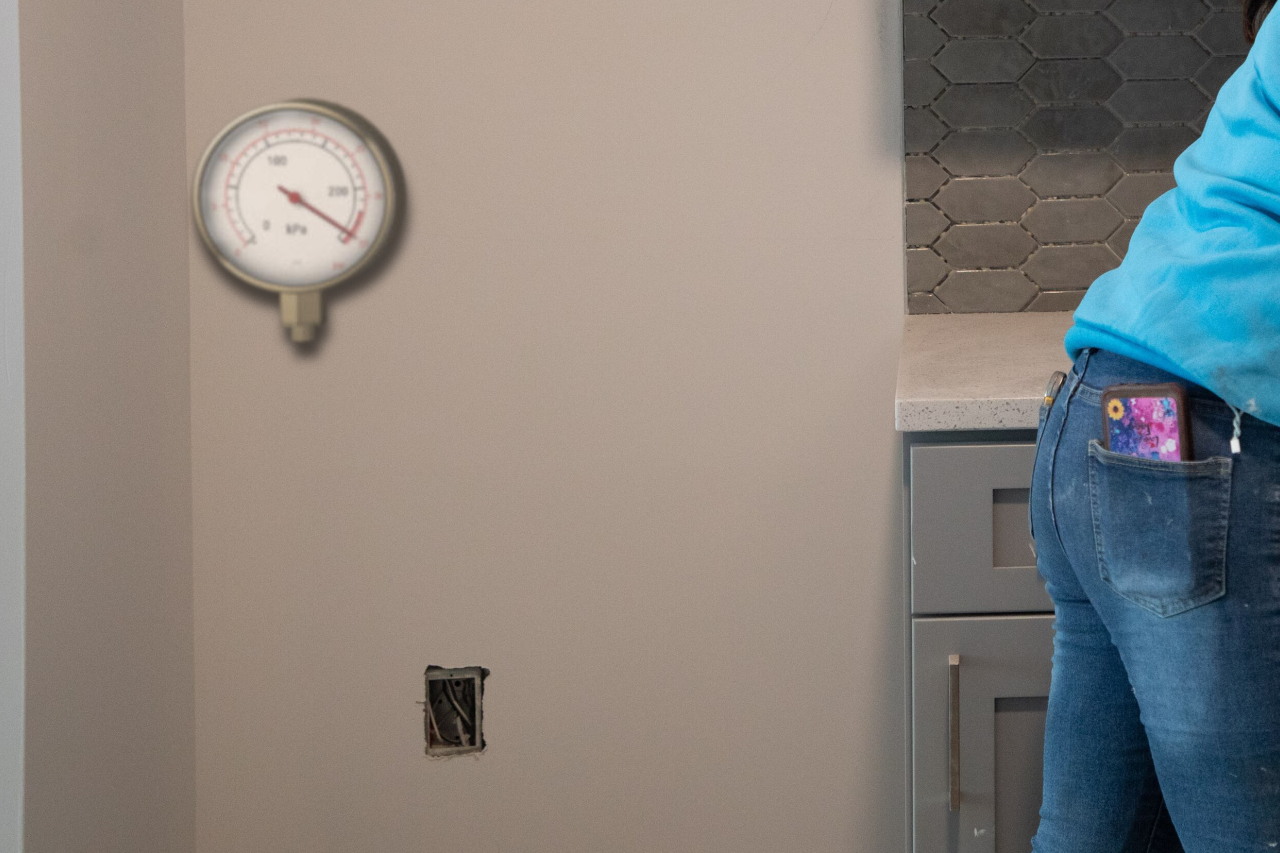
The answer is 240 kPa
